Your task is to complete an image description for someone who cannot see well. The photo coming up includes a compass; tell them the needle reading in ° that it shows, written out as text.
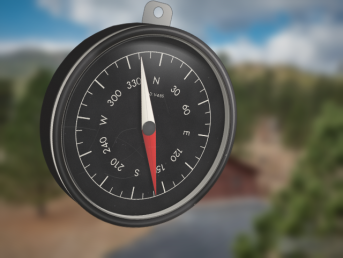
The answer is 160 °
